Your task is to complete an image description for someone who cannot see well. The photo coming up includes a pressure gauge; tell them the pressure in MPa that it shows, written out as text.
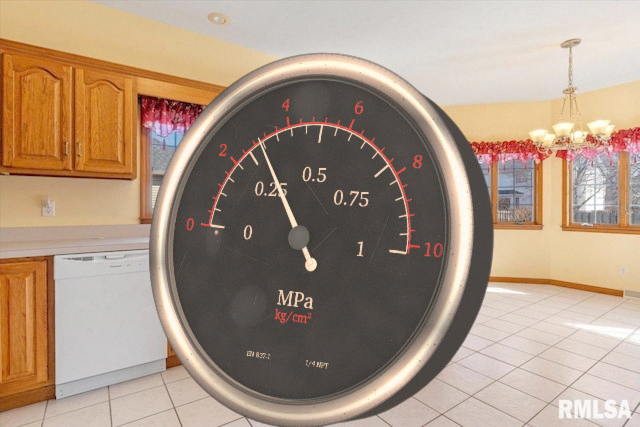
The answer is 0.3 MPa
